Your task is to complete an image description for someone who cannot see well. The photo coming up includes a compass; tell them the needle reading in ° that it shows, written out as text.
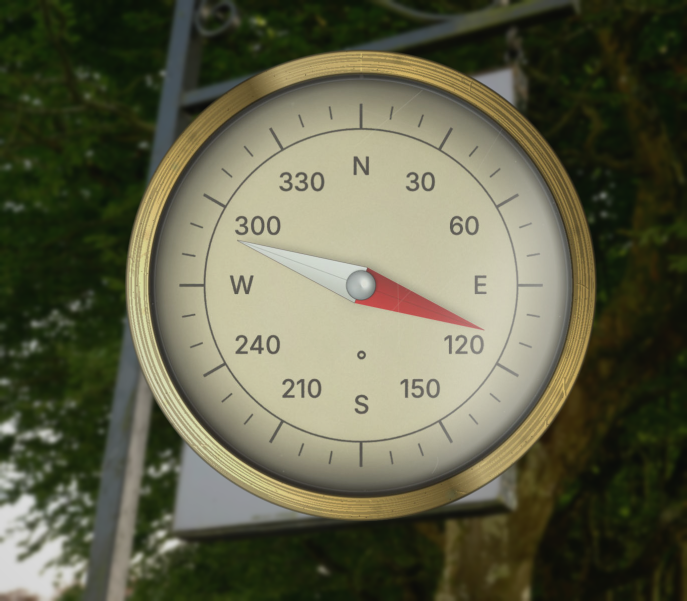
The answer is 110 °
